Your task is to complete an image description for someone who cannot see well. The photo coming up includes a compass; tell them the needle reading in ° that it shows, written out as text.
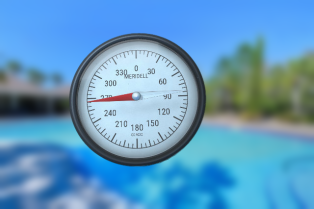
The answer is 265 °
